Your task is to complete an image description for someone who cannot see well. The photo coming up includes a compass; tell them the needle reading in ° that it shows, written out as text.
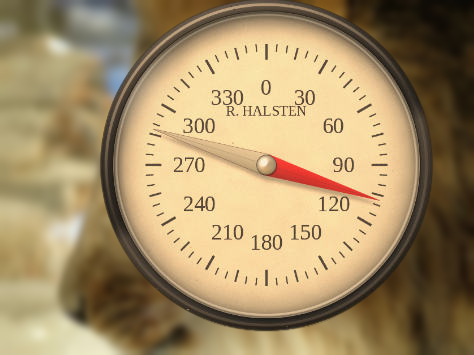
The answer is 107.5 °
